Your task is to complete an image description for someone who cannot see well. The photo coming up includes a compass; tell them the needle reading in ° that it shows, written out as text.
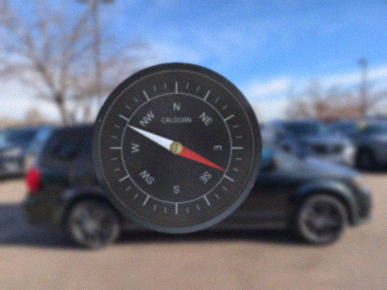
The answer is 115 °
